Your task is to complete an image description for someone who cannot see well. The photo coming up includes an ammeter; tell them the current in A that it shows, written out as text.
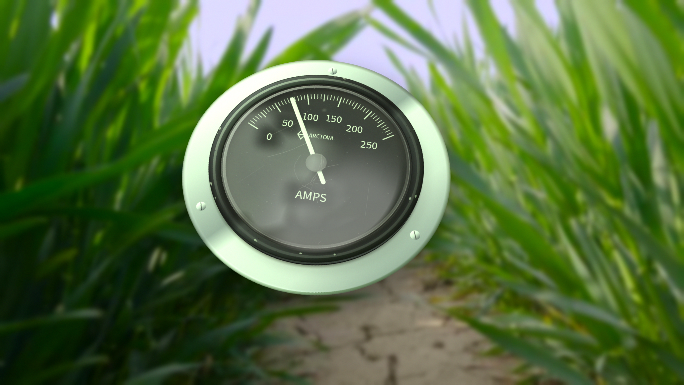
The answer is 75 A
